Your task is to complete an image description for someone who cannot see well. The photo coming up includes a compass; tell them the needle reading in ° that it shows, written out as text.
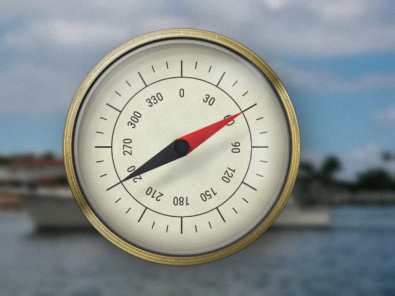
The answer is 60 °
